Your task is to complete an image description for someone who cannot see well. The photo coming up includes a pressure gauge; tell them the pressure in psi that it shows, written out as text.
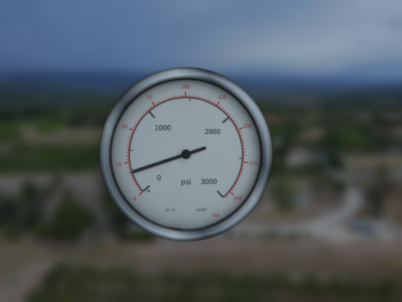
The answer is 250 psi
